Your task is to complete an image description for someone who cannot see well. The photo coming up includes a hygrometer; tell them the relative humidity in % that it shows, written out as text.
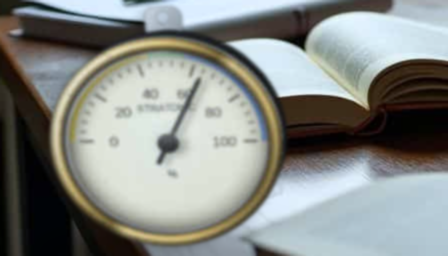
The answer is 64 %
